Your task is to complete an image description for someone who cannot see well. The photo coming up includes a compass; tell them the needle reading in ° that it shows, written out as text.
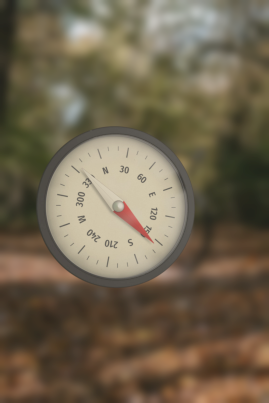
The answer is 155 °
